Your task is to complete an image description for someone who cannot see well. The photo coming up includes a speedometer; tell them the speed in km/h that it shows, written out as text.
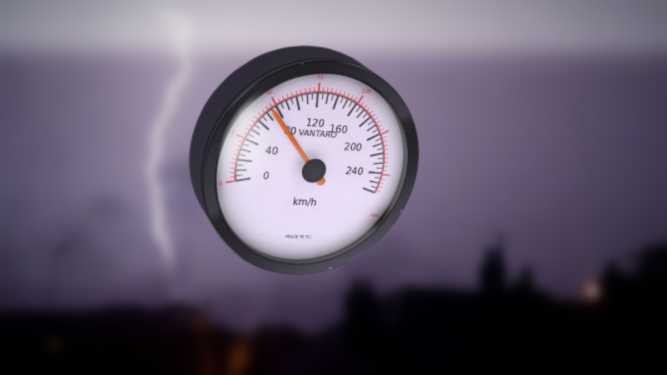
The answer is 75 km/h
